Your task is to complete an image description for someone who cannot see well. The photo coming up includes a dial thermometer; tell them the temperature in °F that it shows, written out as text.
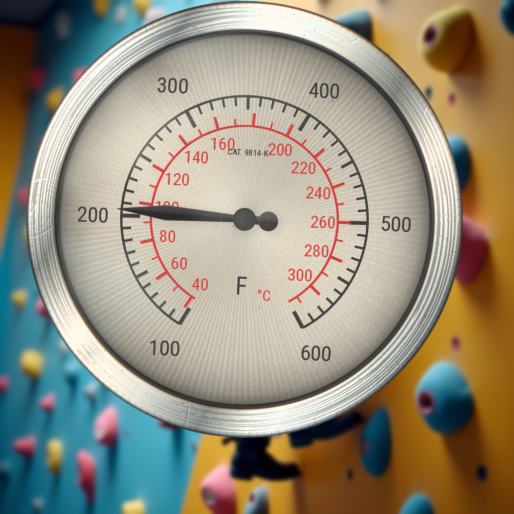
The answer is 205 °F
